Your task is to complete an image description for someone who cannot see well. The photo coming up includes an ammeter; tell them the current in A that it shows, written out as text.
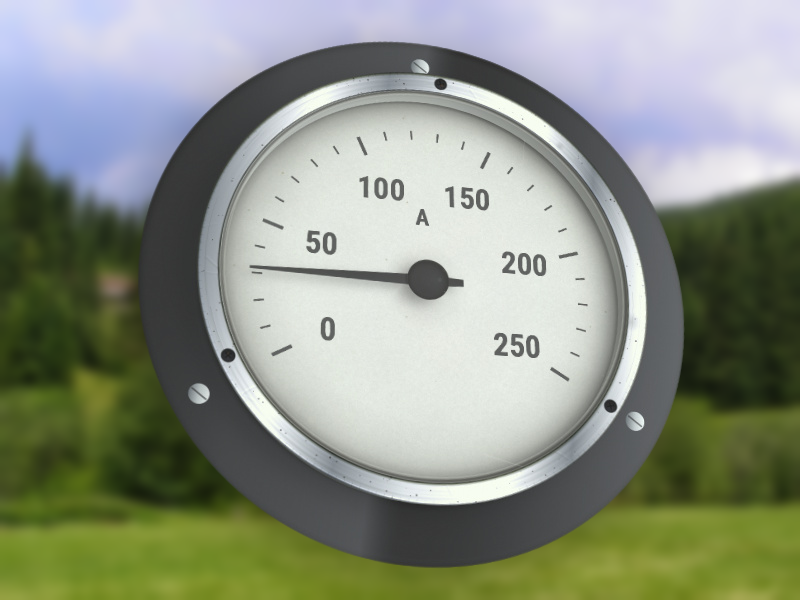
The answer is 30 A
